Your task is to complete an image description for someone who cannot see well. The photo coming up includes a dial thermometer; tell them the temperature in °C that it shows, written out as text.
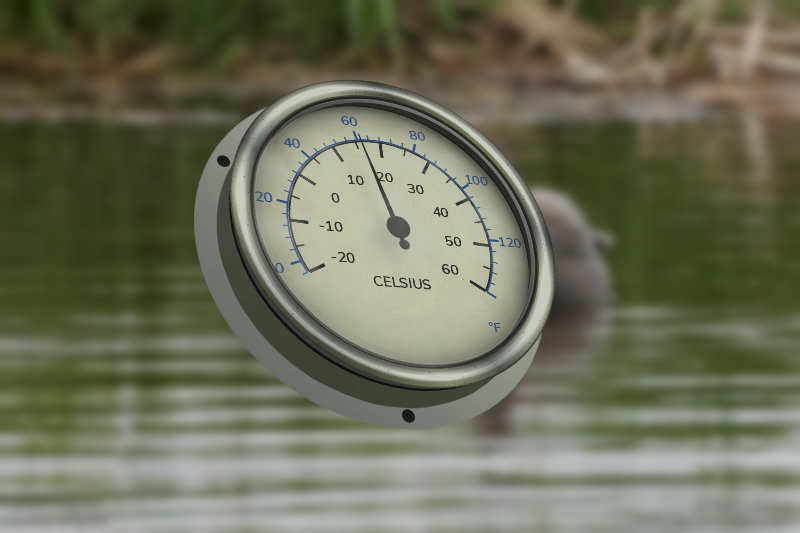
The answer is 15 °C
